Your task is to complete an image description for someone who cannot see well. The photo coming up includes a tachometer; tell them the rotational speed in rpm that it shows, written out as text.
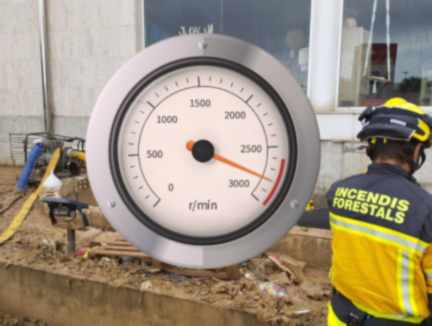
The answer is 2800 rpm
